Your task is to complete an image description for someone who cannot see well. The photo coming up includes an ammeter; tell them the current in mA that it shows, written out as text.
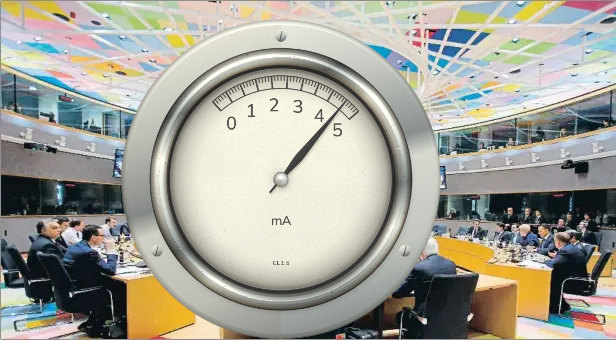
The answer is 4.5 mA
